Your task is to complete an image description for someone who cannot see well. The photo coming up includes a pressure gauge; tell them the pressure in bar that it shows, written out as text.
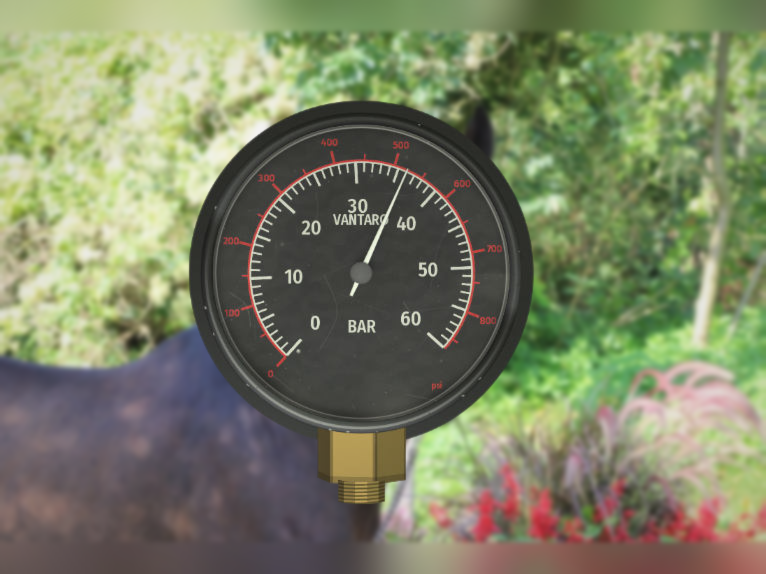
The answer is 36 bar
